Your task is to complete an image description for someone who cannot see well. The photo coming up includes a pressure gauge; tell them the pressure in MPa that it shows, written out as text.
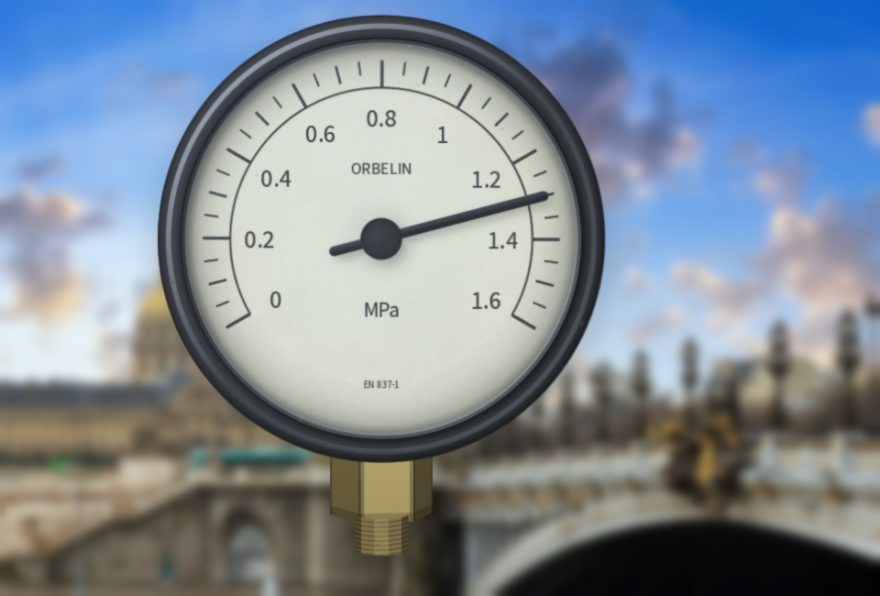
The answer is 1.3 MPa
